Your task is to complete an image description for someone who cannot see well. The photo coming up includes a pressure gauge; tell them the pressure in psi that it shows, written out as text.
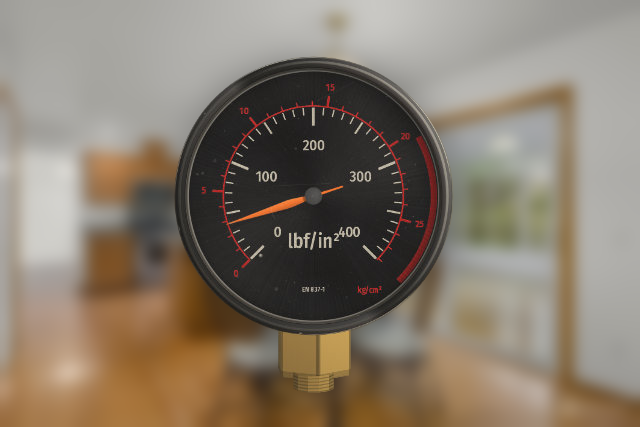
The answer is 40 psi
